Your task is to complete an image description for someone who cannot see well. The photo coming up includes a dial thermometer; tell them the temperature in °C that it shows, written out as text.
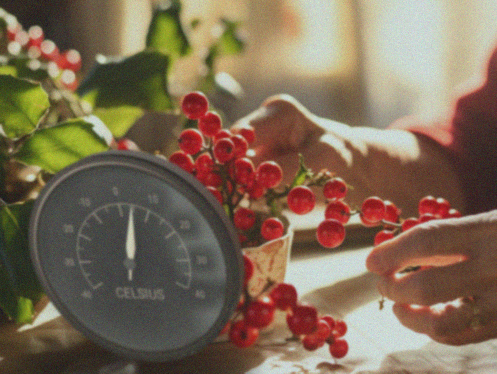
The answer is 5 °C
